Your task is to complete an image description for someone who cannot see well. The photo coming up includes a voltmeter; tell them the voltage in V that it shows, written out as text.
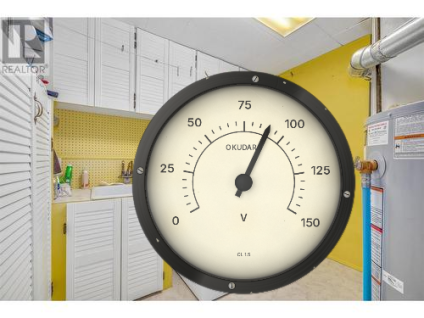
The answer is 90 V
